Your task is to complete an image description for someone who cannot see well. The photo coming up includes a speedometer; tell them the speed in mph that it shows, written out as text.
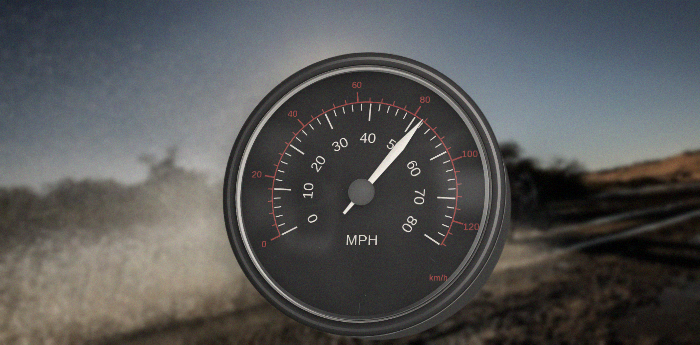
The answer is 52 mph
